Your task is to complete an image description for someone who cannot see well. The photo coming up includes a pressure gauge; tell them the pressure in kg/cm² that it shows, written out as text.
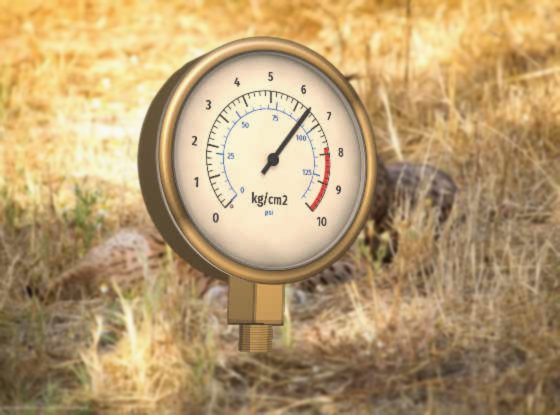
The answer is 6.4 kg/cm²
